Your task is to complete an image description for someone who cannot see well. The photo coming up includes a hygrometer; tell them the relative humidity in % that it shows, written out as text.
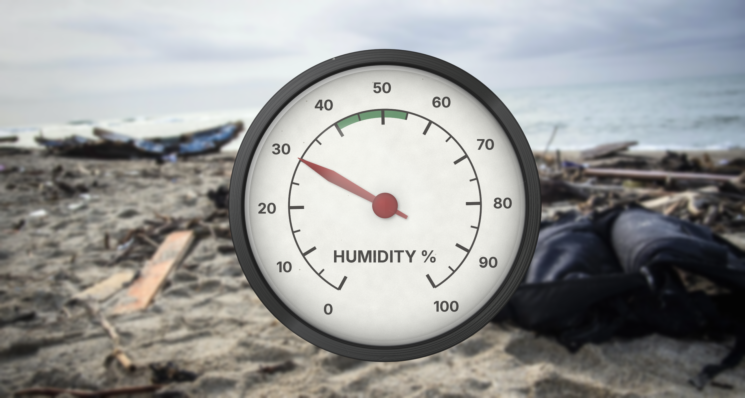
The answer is 30 %
